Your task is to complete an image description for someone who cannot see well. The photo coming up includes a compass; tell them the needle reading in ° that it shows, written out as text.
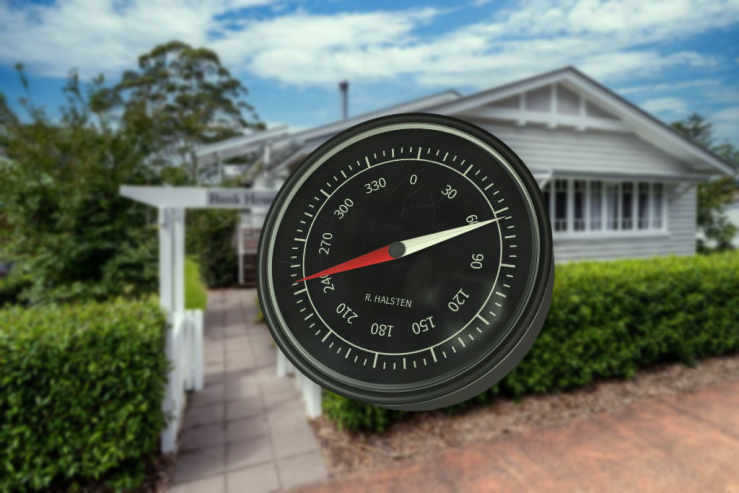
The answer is 245 °
